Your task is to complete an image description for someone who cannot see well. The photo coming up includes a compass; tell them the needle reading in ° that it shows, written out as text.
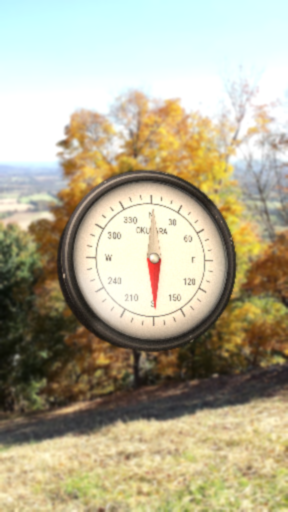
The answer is 180 °
